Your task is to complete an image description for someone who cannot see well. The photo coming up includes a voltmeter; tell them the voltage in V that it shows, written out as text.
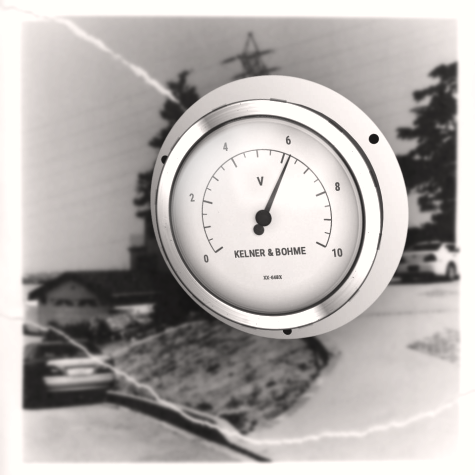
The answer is 6.25 V
